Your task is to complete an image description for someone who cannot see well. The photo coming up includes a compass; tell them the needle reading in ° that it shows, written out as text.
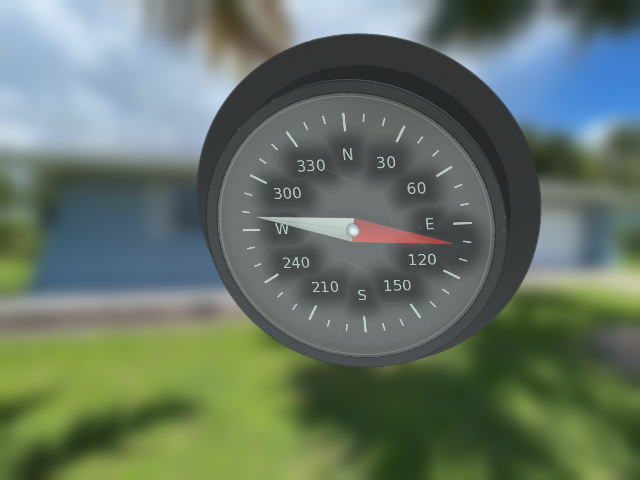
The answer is 100 °
